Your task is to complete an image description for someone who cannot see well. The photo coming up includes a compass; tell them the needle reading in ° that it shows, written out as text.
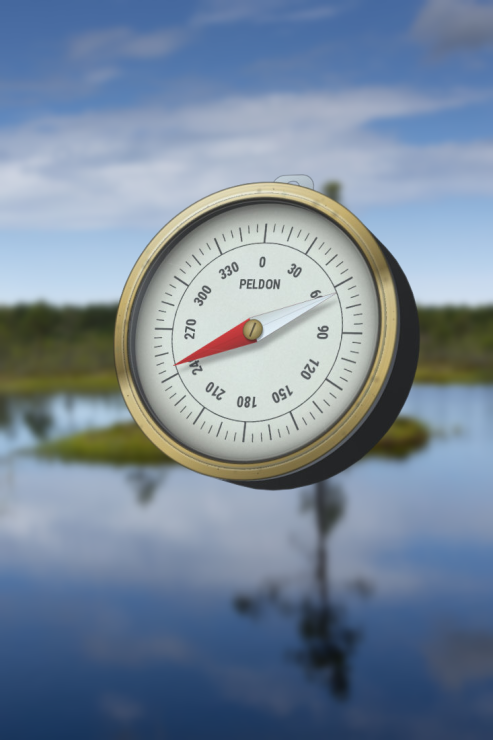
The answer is 245 °
